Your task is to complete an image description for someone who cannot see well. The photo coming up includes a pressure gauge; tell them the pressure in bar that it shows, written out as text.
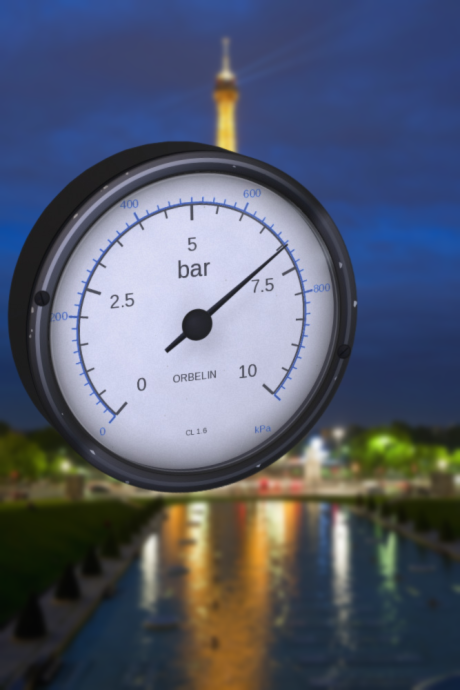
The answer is 7 bar
